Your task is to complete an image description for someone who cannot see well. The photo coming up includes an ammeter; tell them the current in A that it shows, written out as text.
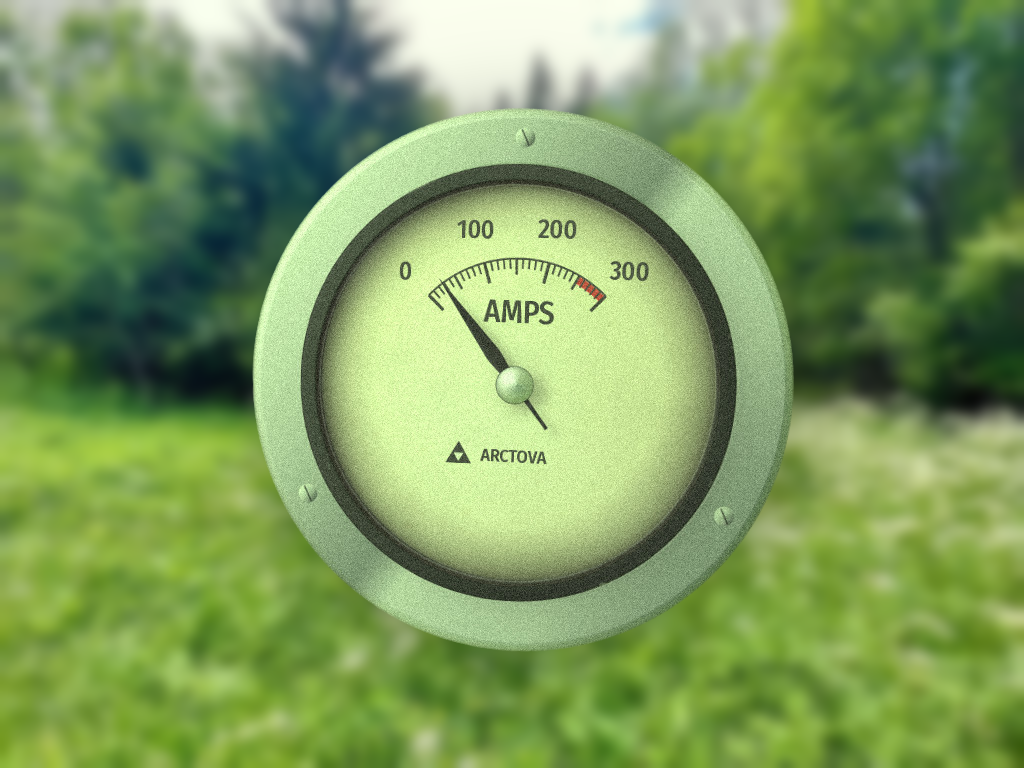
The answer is 30 A
